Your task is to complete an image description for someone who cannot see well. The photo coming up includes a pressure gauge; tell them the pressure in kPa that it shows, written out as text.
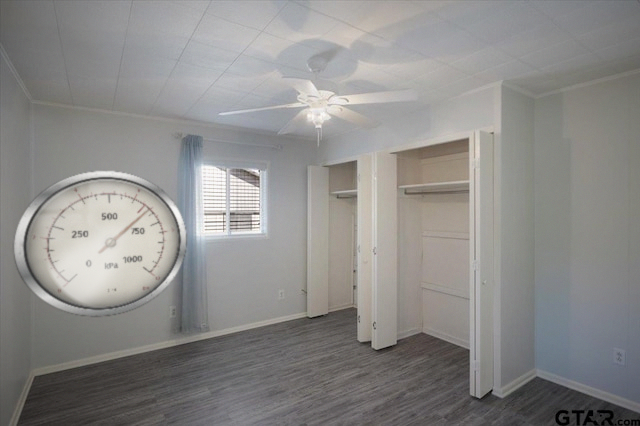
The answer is 675 kPa
